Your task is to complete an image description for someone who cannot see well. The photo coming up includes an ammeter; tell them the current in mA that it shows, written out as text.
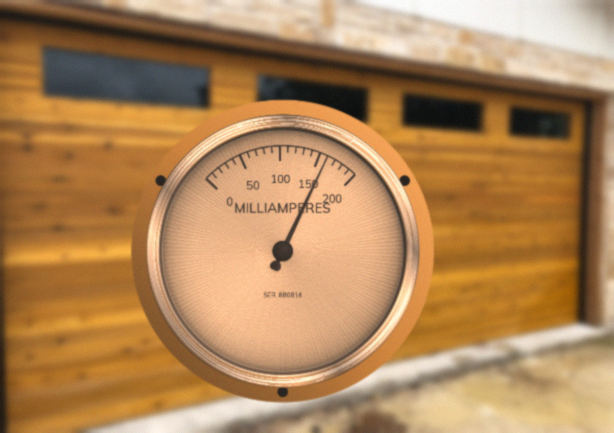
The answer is 160 mA
